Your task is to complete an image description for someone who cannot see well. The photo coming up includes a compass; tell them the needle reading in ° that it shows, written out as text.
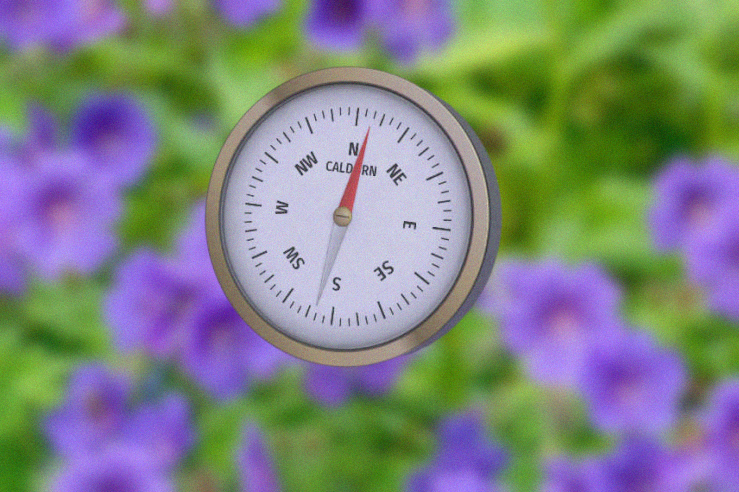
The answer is 10 °
